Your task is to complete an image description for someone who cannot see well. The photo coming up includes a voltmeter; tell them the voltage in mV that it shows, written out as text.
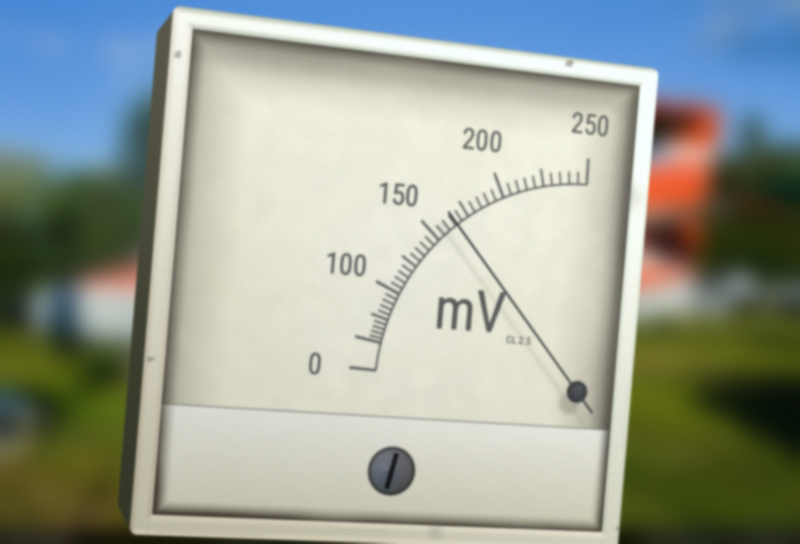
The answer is 165 mV
